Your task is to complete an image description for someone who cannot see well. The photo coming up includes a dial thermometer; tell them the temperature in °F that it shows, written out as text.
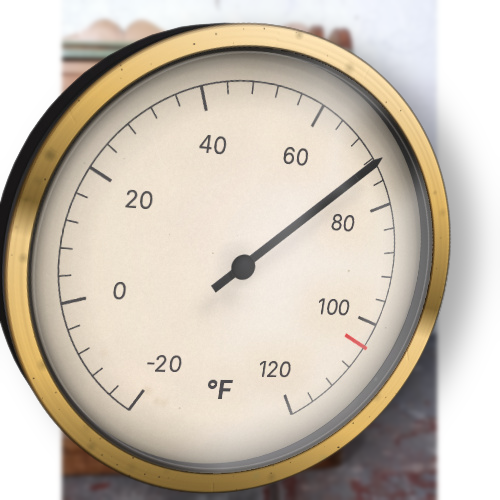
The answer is 72 °F
